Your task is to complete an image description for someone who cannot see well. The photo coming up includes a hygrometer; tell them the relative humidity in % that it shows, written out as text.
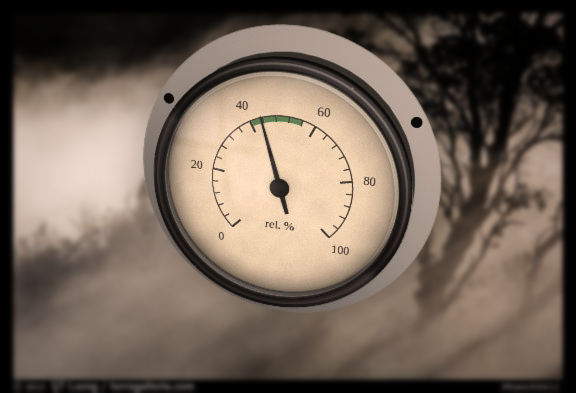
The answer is 44 %
